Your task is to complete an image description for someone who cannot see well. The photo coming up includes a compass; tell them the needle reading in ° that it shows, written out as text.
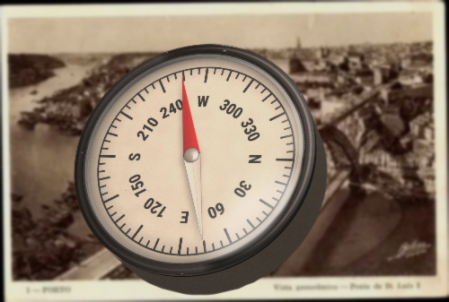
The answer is 255 °
